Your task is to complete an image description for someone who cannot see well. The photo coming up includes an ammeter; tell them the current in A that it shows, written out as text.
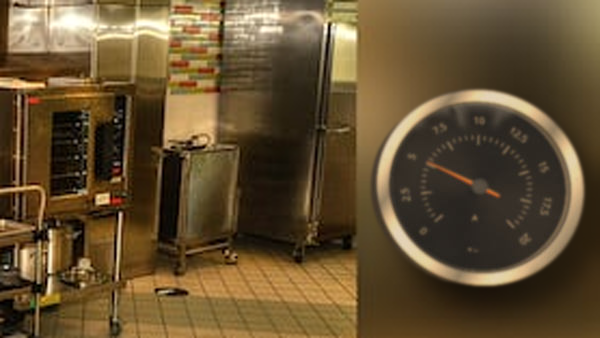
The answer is 5 A
